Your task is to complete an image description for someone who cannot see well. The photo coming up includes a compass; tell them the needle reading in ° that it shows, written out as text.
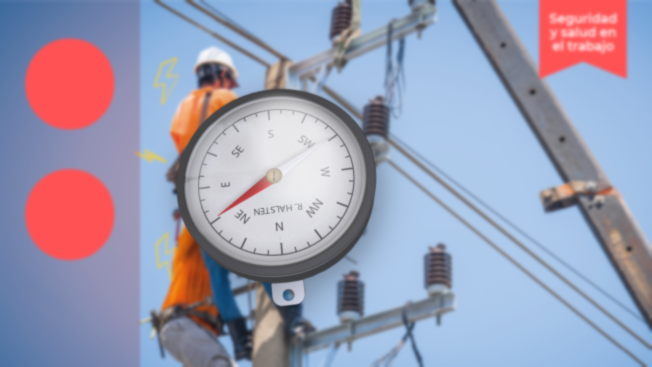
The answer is 60 °
